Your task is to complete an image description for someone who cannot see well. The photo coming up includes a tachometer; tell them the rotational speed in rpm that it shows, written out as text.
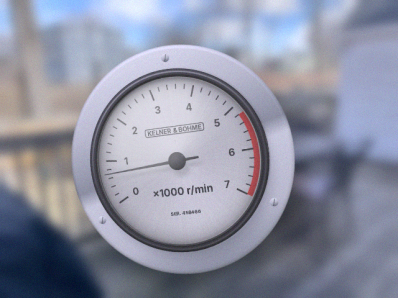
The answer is 700 rpm
